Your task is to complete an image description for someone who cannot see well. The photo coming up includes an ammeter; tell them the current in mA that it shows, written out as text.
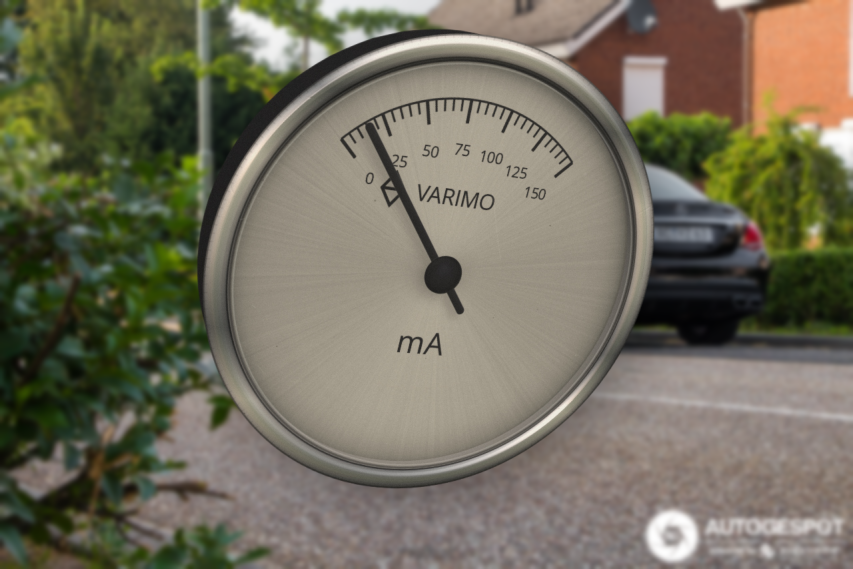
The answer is 15 mA
